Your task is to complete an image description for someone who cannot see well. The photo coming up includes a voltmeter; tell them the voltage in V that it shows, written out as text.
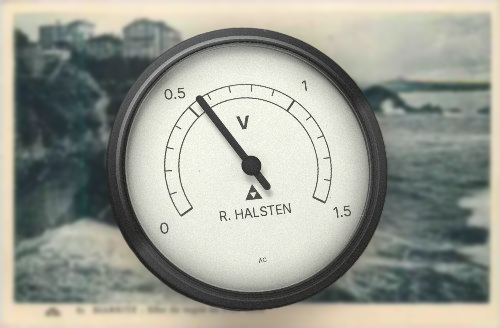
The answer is 0.55 V
